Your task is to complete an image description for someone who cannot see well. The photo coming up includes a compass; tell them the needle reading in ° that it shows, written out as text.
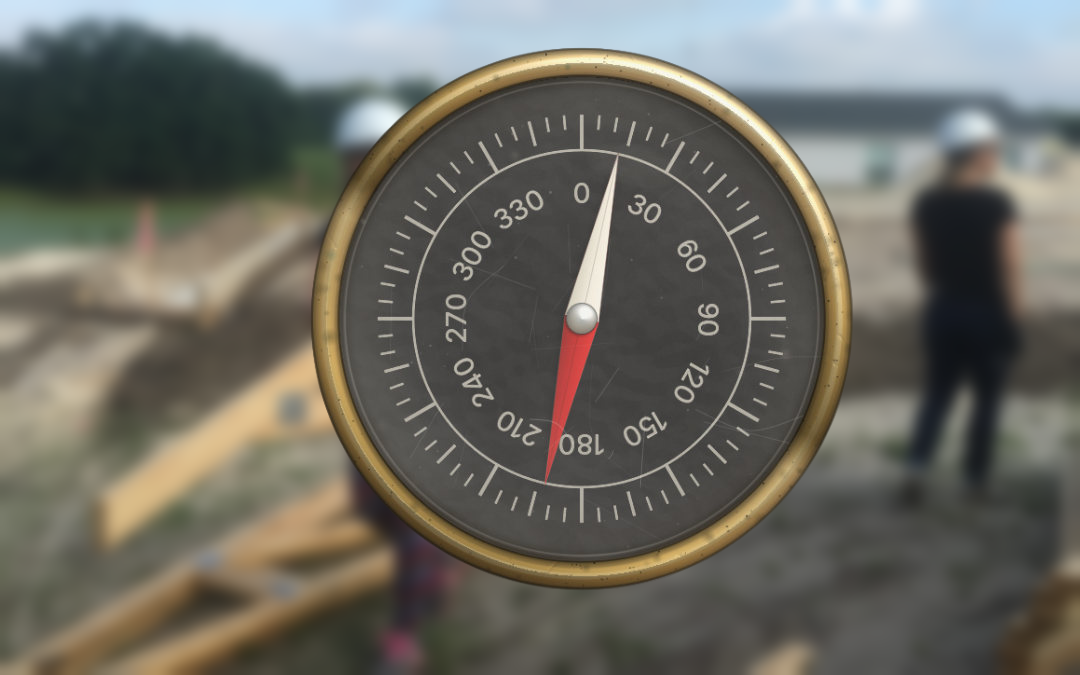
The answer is 192.5 °
